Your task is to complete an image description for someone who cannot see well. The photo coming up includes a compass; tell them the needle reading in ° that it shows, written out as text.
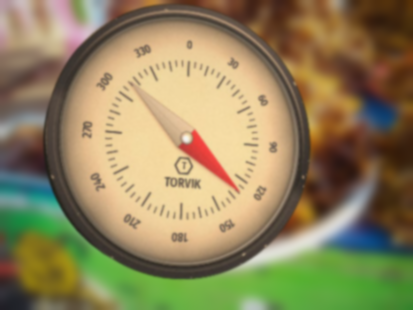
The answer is 130 °
